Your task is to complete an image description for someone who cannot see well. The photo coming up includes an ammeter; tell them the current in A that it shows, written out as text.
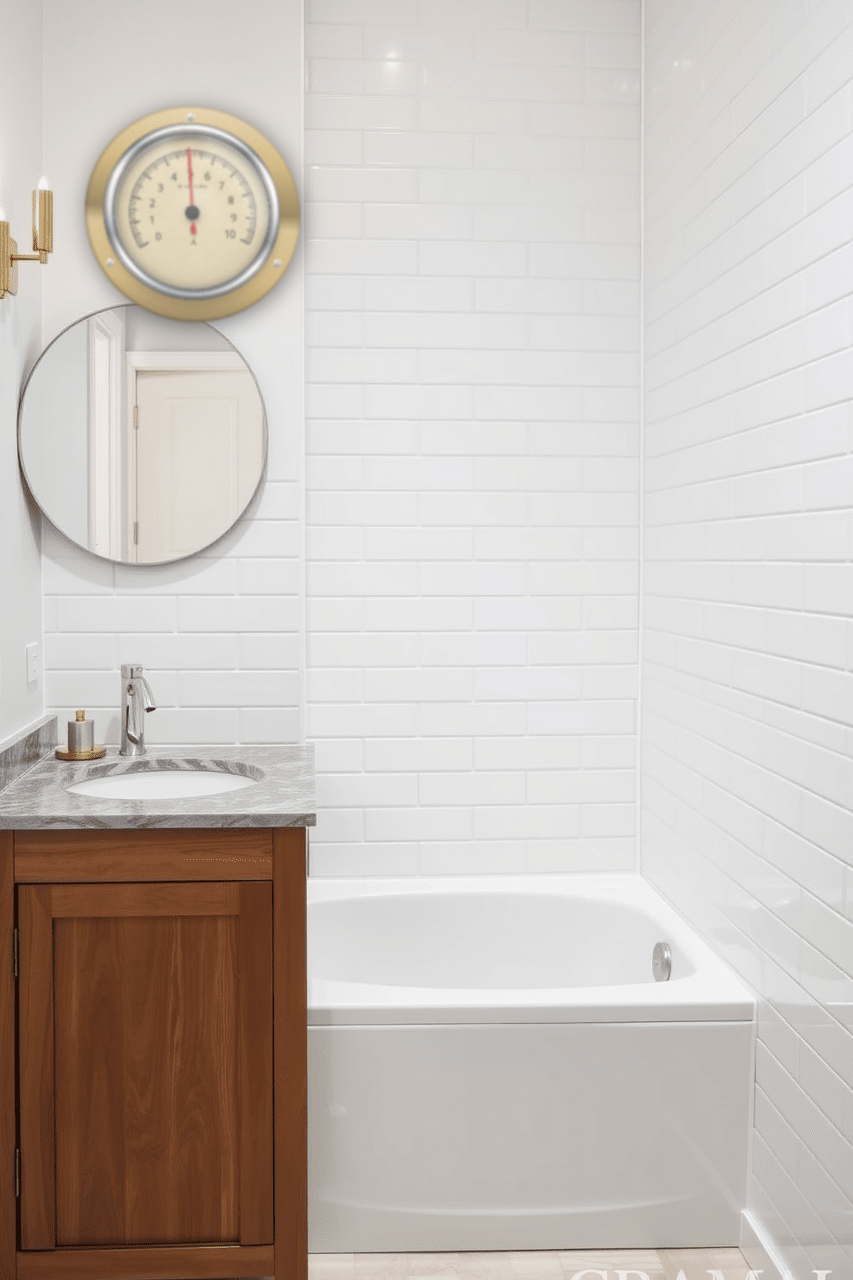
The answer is 5 A
